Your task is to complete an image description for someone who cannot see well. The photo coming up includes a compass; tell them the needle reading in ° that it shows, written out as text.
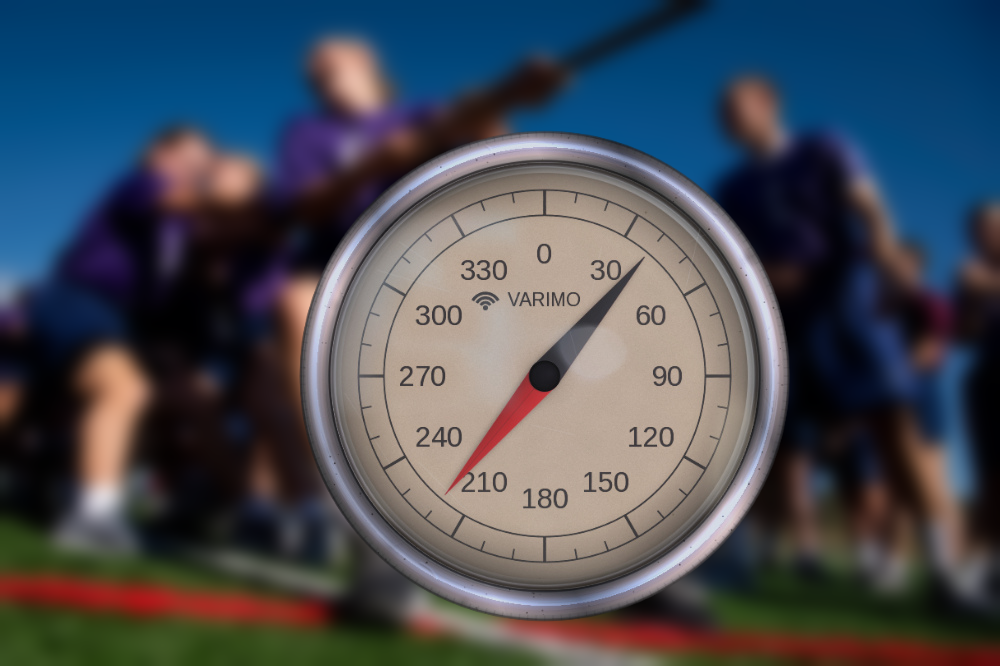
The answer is 220 °
